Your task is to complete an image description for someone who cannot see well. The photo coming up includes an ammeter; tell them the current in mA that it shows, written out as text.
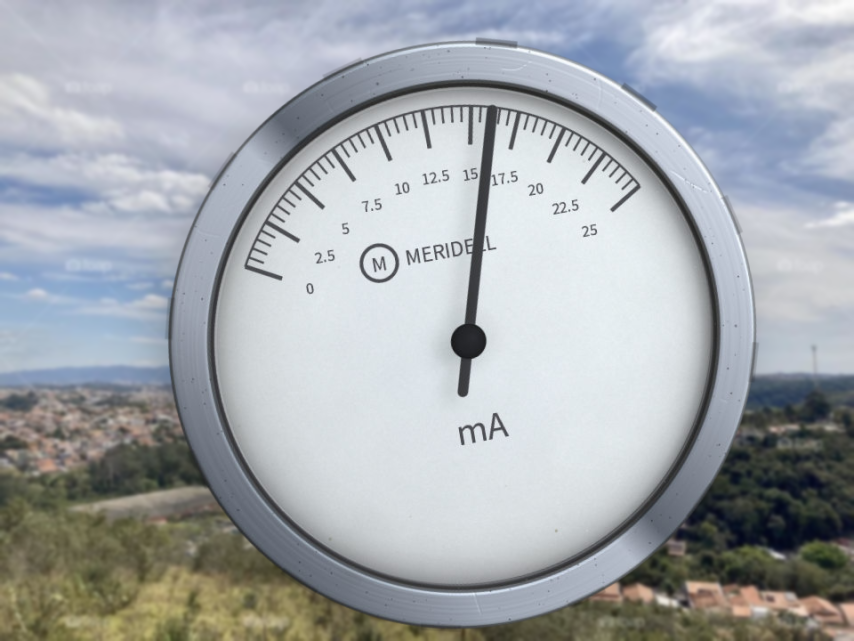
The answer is 16 mA
